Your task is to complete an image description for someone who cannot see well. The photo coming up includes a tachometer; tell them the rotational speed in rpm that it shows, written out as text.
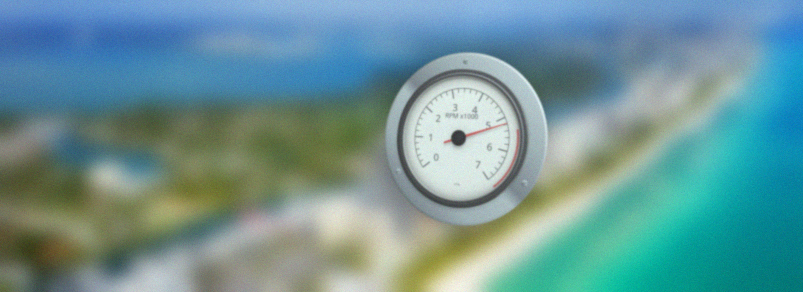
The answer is 5200 rpm
